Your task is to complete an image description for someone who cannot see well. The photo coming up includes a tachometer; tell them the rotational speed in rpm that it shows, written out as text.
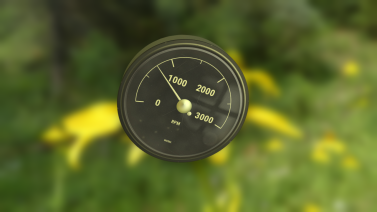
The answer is 750 rpm
